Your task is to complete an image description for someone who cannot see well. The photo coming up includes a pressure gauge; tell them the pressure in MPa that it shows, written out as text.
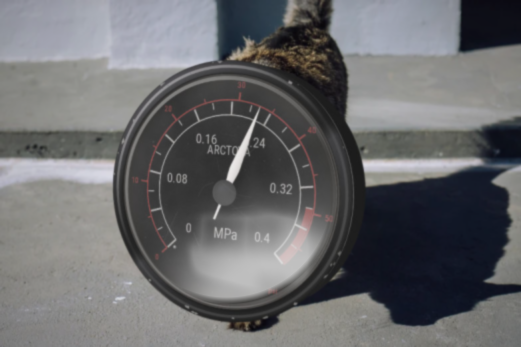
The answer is 0.23 MPa
